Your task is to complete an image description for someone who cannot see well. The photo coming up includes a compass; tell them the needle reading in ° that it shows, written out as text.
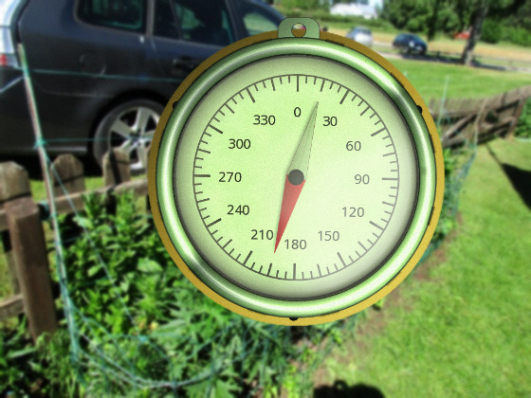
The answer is 195 °
